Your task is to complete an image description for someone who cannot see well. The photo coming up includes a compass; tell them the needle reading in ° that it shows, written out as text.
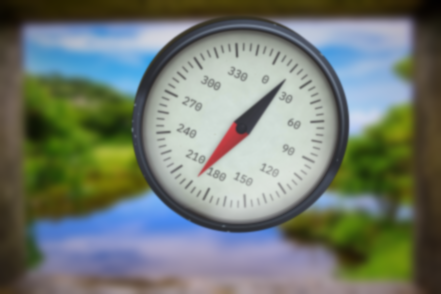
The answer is 195 °
